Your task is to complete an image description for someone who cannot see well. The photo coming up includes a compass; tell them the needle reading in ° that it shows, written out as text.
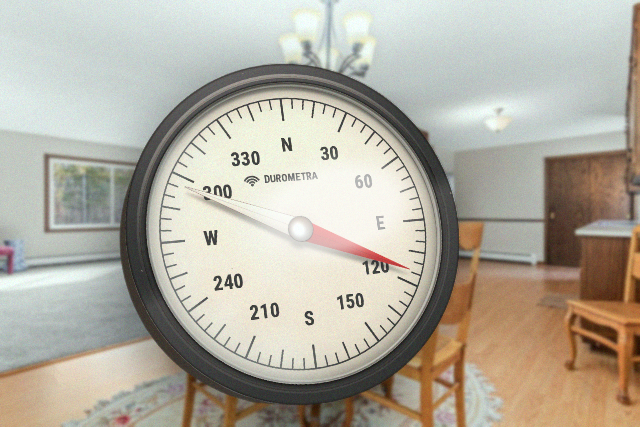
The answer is 115 °
